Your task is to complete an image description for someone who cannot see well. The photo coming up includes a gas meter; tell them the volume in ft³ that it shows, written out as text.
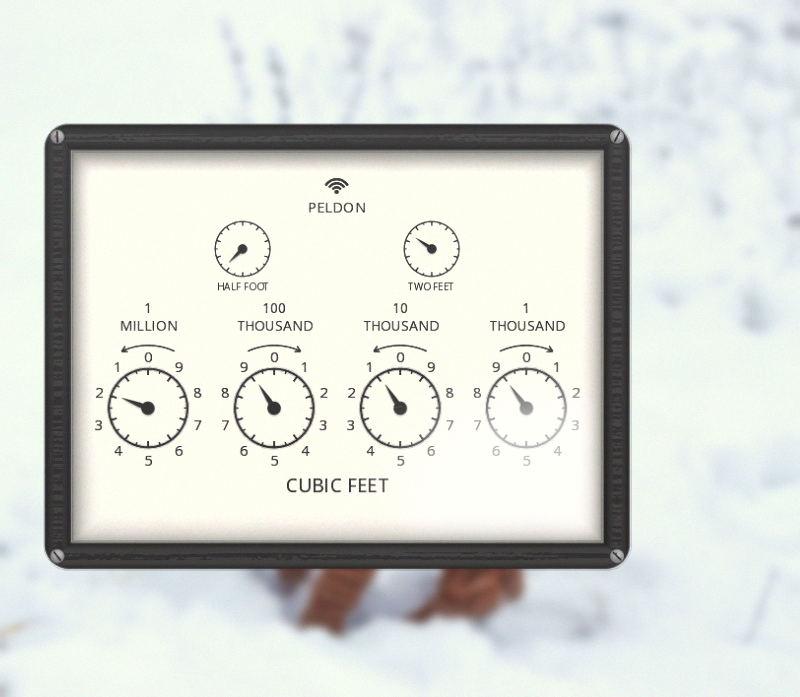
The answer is 190900 ft³
